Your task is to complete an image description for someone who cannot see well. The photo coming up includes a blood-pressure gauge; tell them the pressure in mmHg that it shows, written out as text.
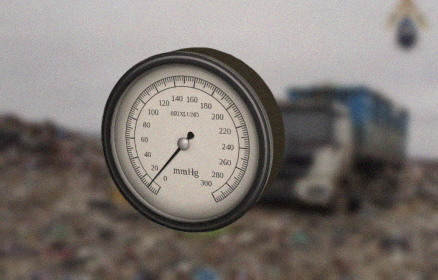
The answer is 10 mmHg
